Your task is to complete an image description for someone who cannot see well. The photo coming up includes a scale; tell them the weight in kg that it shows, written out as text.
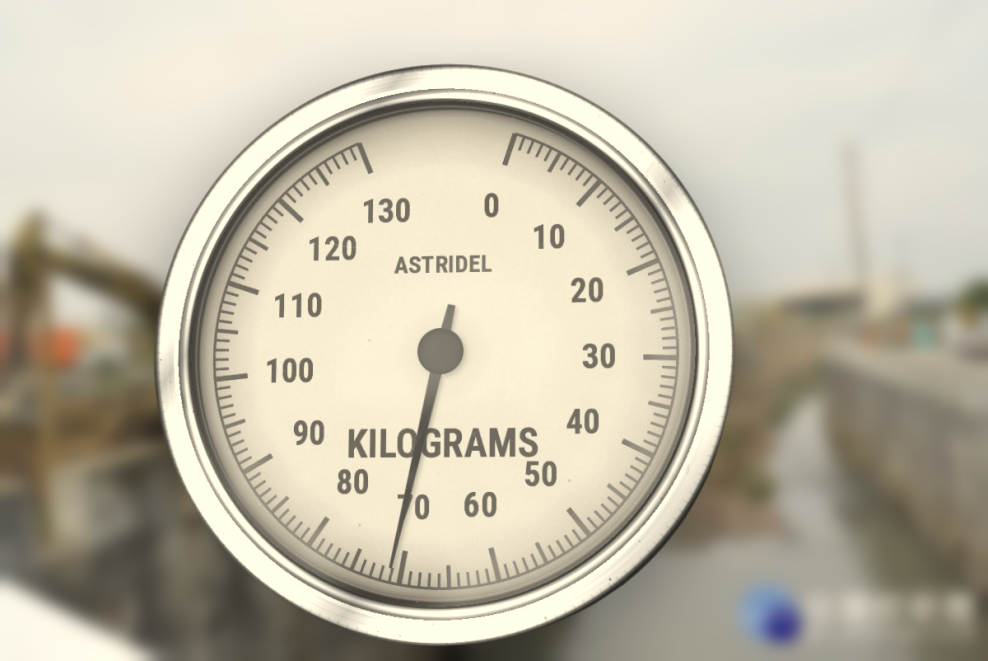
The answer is 71 kg
